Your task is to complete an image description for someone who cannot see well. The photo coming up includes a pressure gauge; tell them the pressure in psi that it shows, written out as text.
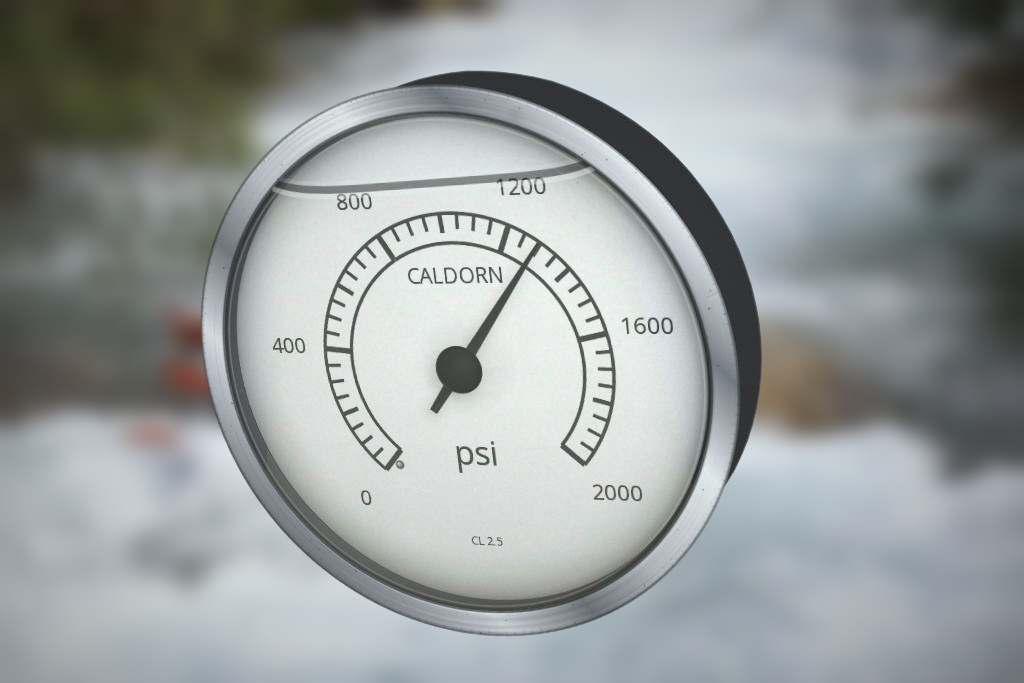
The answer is 1300 psi
